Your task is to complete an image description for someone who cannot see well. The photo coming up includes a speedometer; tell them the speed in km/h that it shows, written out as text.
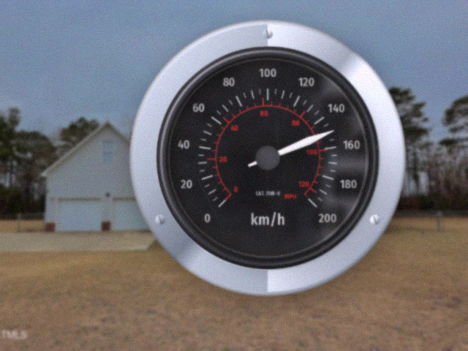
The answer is 150 km/h
